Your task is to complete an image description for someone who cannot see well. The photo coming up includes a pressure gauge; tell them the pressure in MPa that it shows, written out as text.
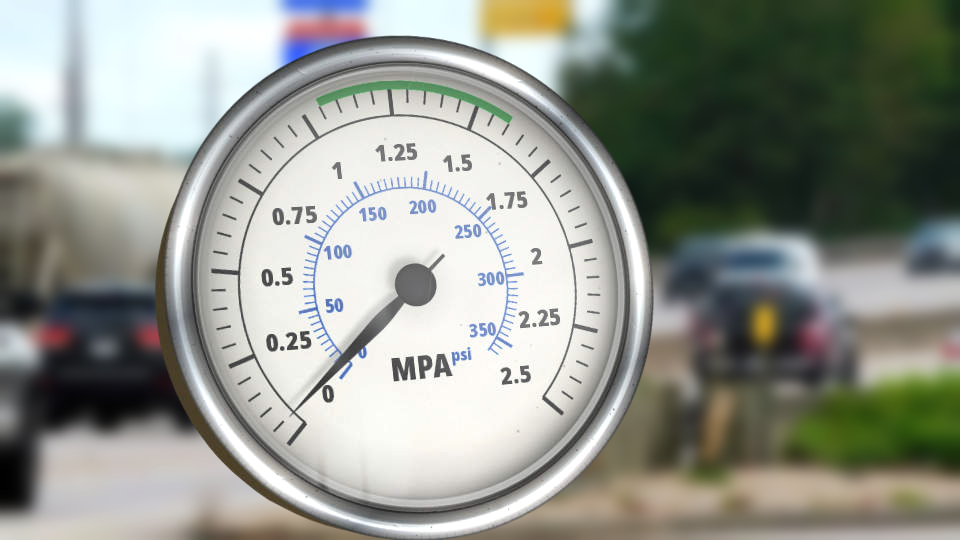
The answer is 0.05 MPa
